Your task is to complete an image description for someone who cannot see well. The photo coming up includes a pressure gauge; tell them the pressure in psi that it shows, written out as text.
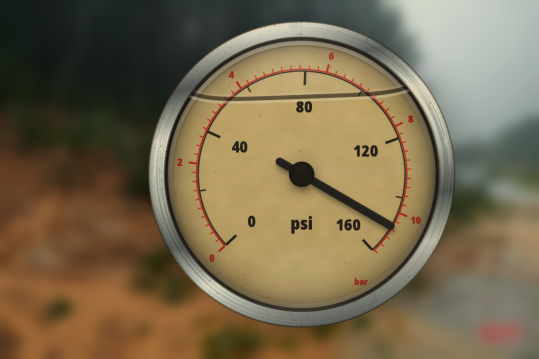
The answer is 150 psi
